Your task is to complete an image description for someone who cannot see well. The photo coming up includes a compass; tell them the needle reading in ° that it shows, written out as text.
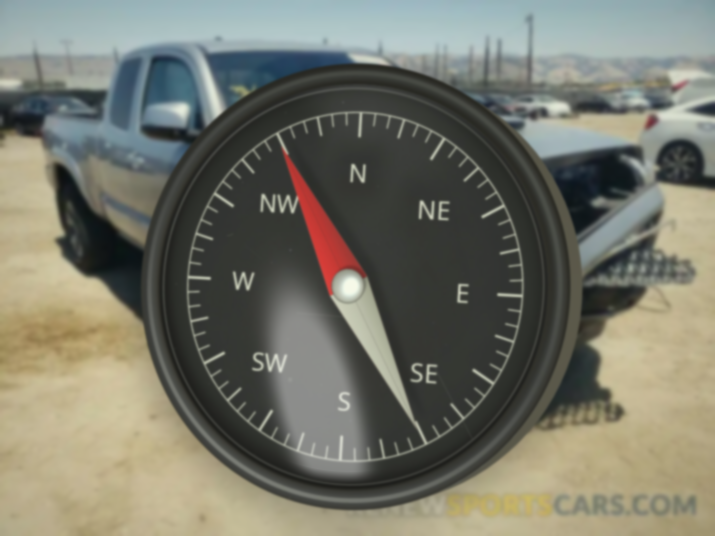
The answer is 330 °
